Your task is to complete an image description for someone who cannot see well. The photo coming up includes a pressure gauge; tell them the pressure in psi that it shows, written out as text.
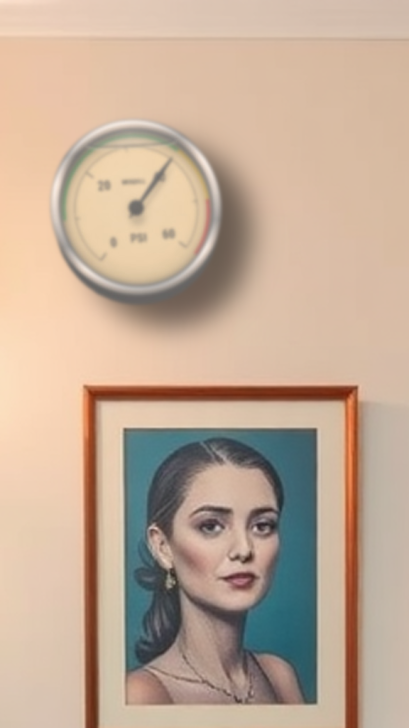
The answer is 40 psi
